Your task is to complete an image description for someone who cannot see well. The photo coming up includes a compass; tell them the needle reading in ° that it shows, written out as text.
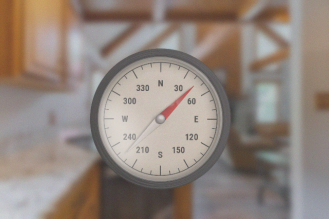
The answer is 45 °
